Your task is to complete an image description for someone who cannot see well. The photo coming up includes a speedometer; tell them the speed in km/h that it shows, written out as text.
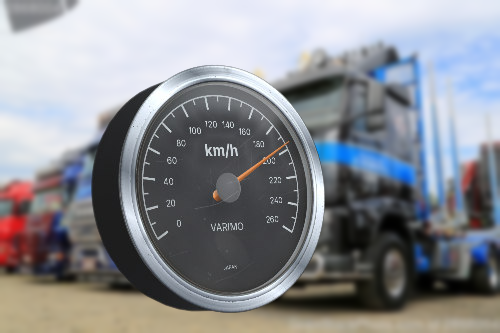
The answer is 195 km/h
